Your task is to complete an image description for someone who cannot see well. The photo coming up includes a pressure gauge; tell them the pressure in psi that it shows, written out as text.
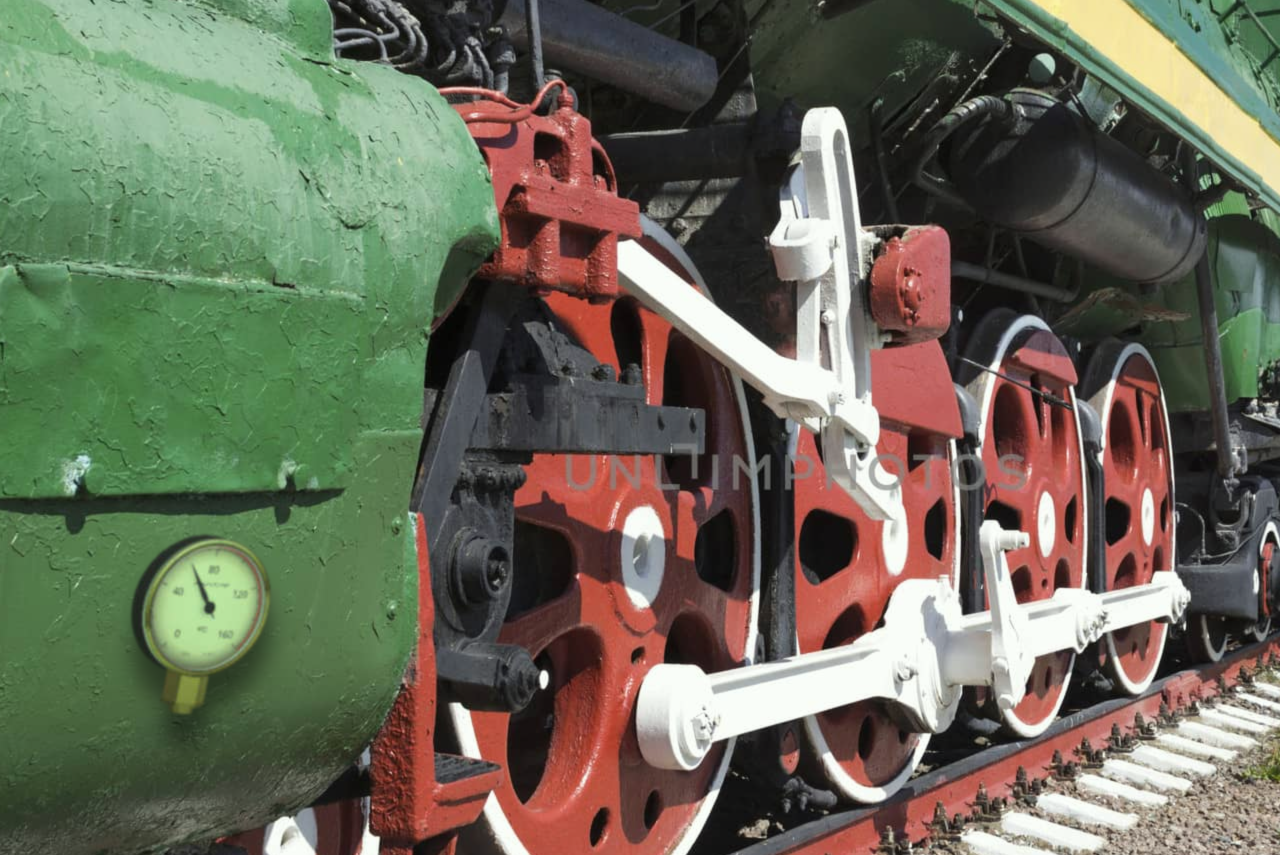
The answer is 60 psi
